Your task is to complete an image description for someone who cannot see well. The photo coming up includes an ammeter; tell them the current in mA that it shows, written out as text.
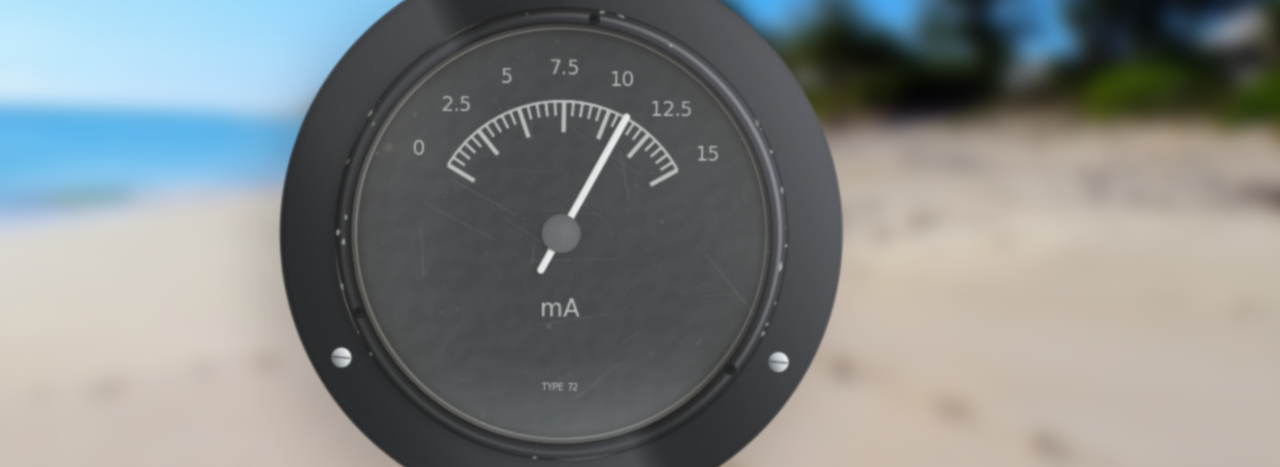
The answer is 11 mA
